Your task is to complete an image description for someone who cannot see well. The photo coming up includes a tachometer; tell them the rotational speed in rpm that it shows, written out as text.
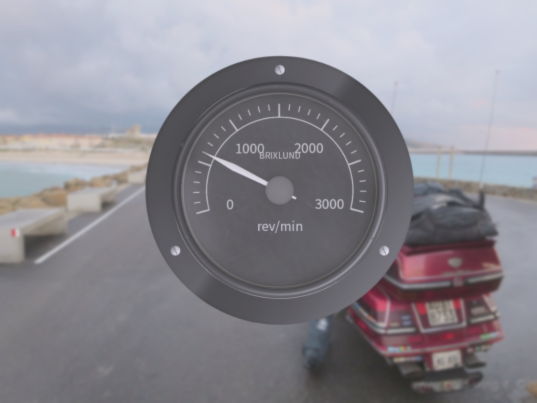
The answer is 600 rpm
